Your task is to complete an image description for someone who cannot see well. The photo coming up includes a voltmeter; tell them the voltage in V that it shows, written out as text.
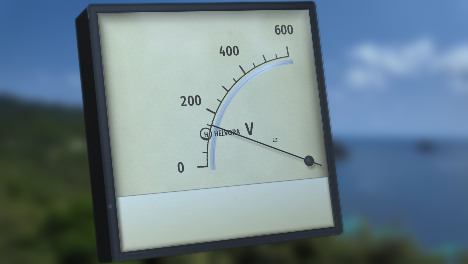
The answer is 150 V
